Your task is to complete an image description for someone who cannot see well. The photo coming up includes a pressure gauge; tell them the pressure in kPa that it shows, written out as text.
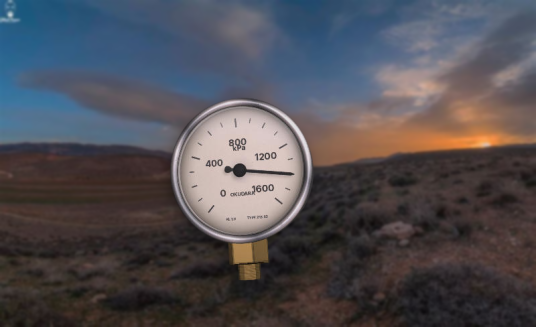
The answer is 1400 kPa
